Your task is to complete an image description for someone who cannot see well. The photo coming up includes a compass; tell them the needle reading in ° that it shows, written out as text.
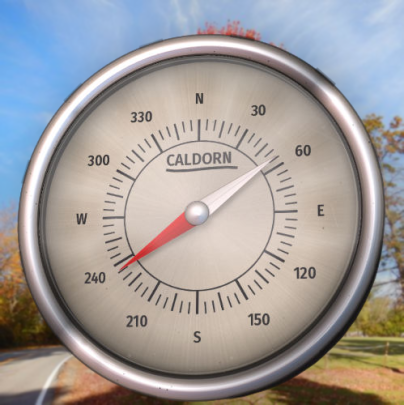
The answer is 235 °
